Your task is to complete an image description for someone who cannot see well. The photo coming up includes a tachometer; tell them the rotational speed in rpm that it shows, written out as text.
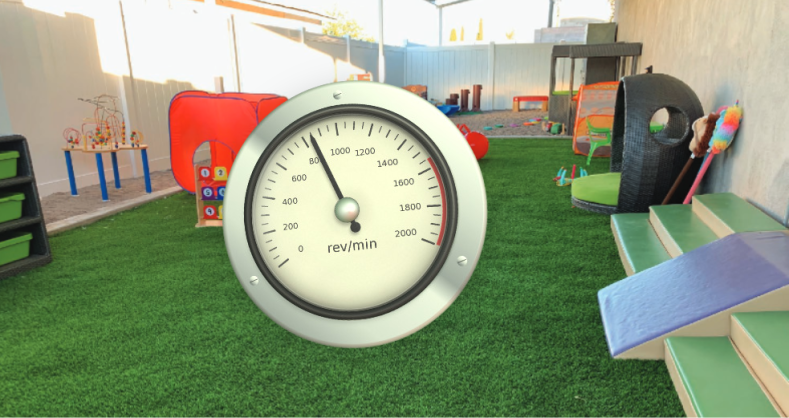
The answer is 850 rpm
